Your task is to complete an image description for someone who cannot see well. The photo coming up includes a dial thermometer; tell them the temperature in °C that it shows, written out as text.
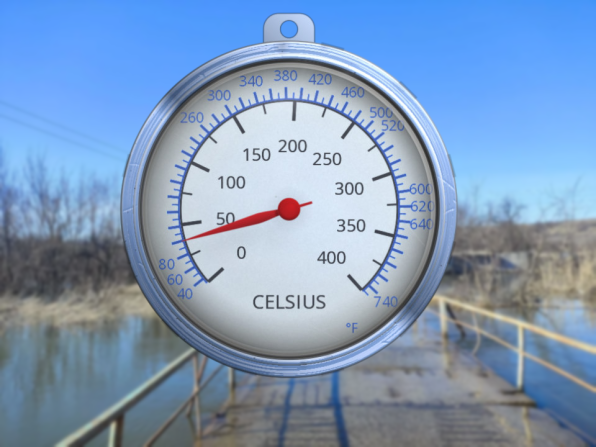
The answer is 37.5 °C
